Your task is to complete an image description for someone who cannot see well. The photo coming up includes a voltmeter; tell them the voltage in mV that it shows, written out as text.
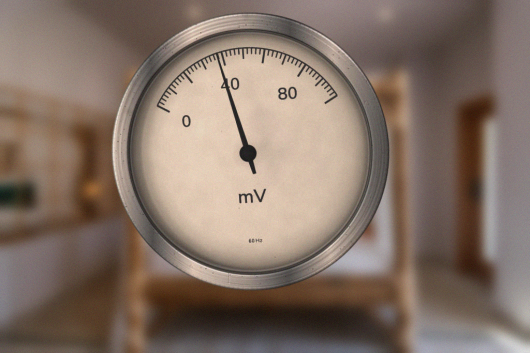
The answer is 38 mV
